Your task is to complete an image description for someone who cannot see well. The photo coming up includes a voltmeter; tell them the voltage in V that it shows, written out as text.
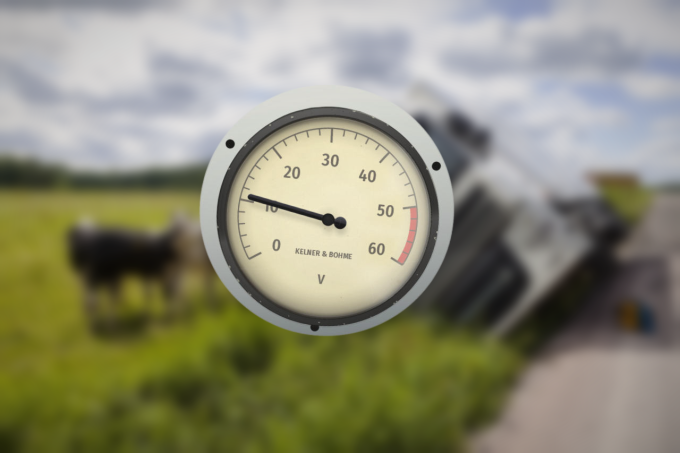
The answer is 11 V
